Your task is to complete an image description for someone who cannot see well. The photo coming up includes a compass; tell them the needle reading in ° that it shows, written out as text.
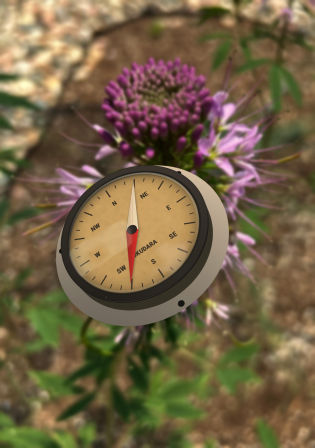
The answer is 210 °
